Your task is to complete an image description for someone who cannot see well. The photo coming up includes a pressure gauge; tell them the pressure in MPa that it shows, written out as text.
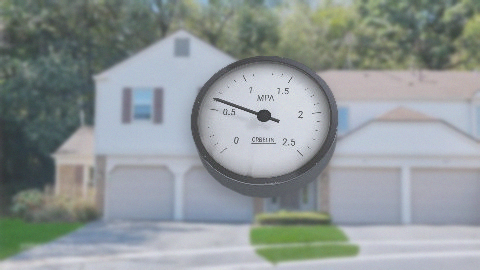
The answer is 0.6 MPa
